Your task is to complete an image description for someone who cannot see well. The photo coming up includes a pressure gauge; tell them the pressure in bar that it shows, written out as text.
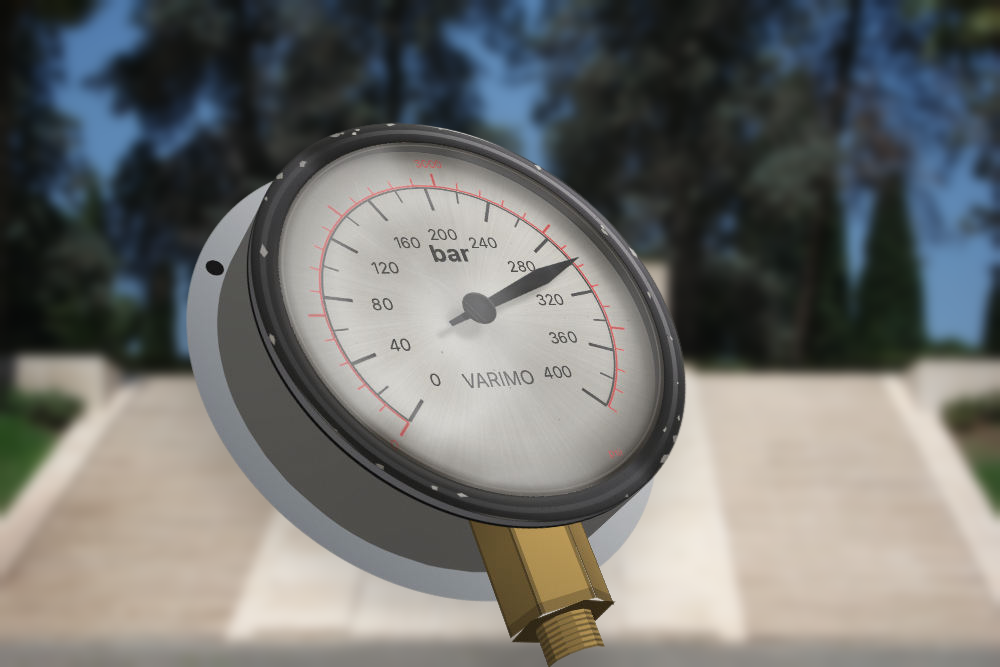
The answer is 300 bar
